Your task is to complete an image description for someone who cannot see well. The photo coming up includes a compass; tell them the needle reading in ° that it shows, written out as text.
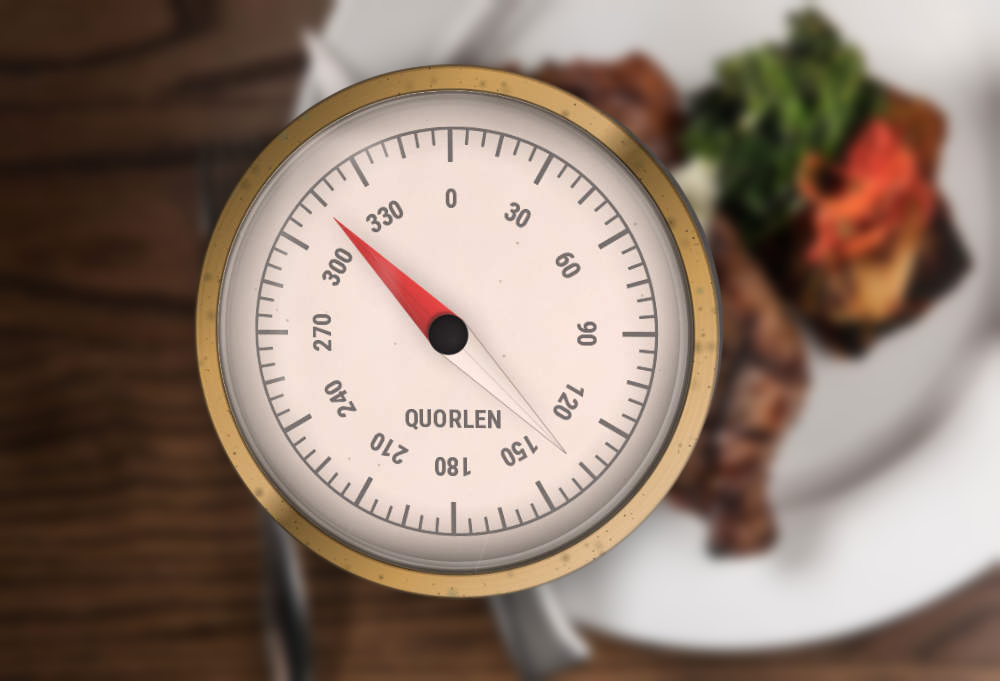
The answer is 315 °
